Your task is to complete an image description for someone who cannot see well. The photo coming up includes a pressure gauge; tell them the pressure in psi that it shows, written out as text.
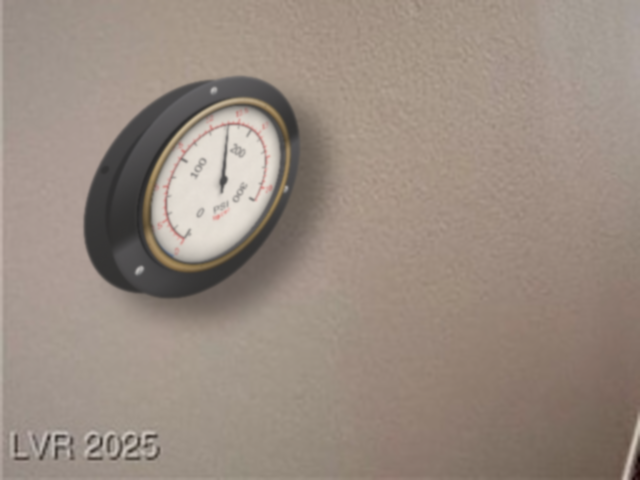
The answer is 160 psi
